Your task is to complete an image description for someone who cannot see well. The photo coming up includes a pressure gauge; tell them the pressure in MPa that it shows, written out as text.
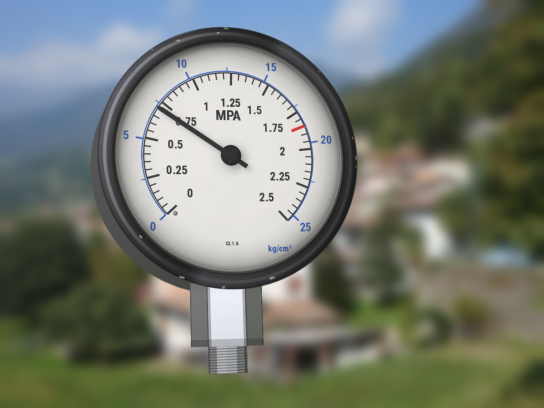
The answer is 0.7 MPa
